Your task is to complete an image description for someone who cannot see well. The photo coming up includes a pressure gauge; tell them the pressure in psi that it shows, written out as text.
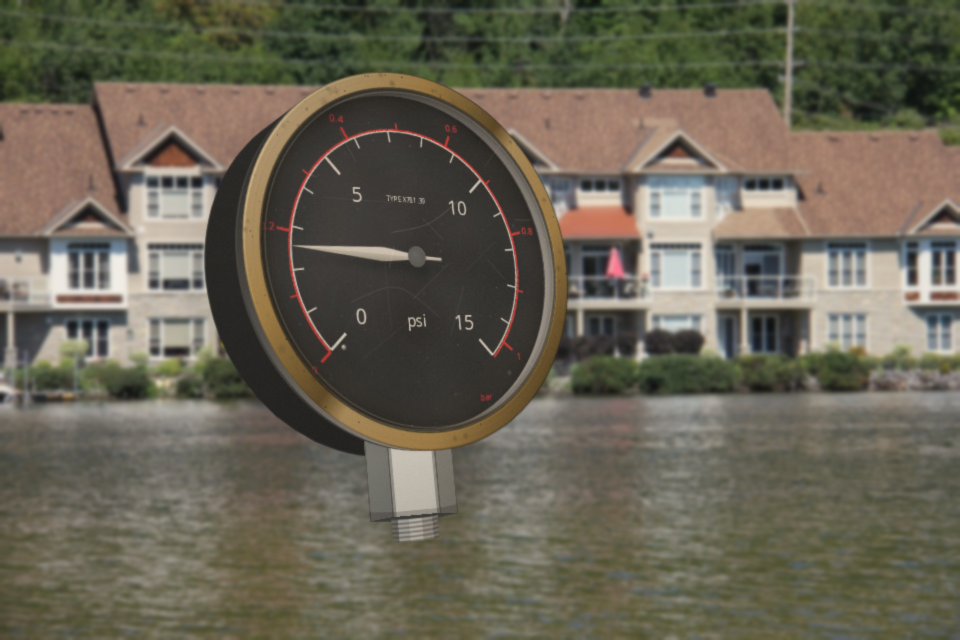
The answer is 2.5 psi
